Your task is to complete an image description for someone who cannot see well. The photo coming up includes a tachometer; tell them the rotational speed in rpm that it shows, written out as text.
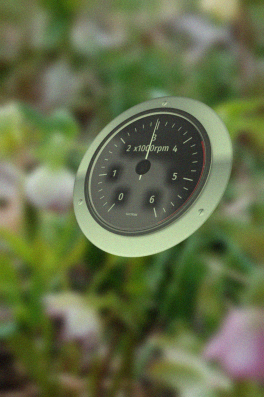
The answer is 3000 rpm
